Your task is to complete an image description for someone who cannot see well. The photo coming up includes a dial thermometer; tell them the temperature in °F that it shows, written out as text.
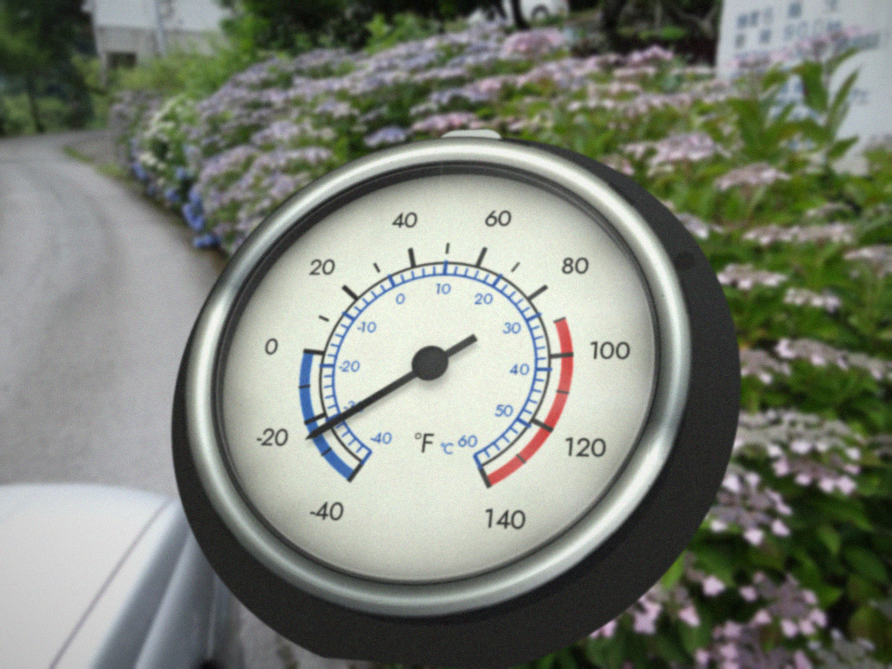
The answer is -25 °F
